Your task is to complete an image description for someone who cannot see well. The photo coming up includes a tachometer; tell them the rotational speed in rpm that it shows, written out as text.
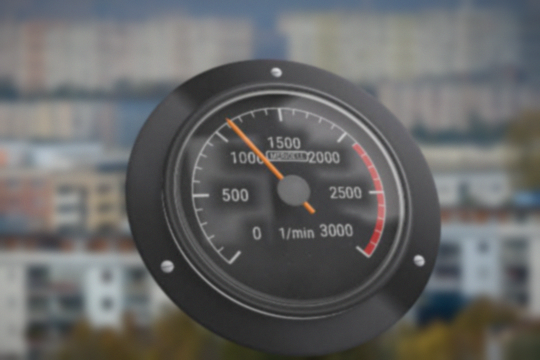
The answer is 1100 rpm
